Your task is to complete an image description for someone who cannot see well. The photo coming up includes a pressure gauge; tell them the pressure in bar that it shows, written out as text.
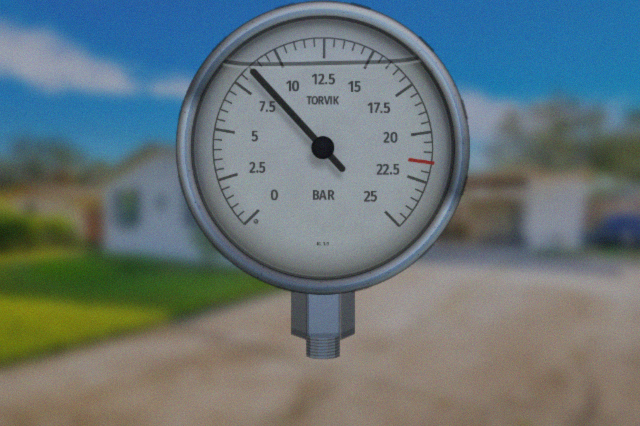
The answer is 8.5 bar
